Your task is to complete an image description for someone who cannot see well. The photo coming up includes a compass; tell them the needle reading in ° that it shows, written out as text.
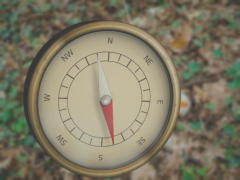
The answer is 165 °
